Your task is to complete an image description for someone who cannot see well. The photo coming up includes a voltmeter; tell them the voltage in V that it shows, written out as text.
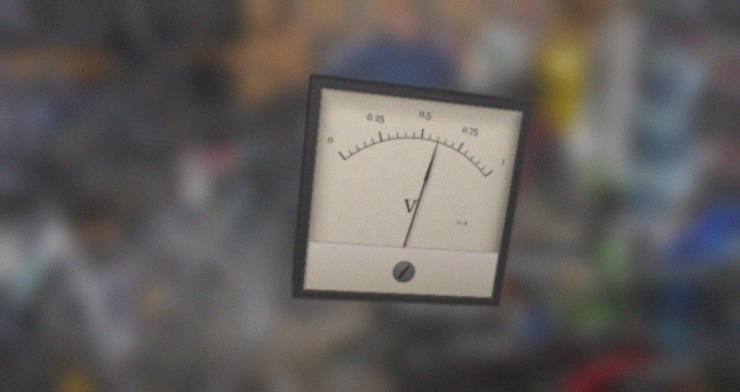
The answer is 0.6 V
